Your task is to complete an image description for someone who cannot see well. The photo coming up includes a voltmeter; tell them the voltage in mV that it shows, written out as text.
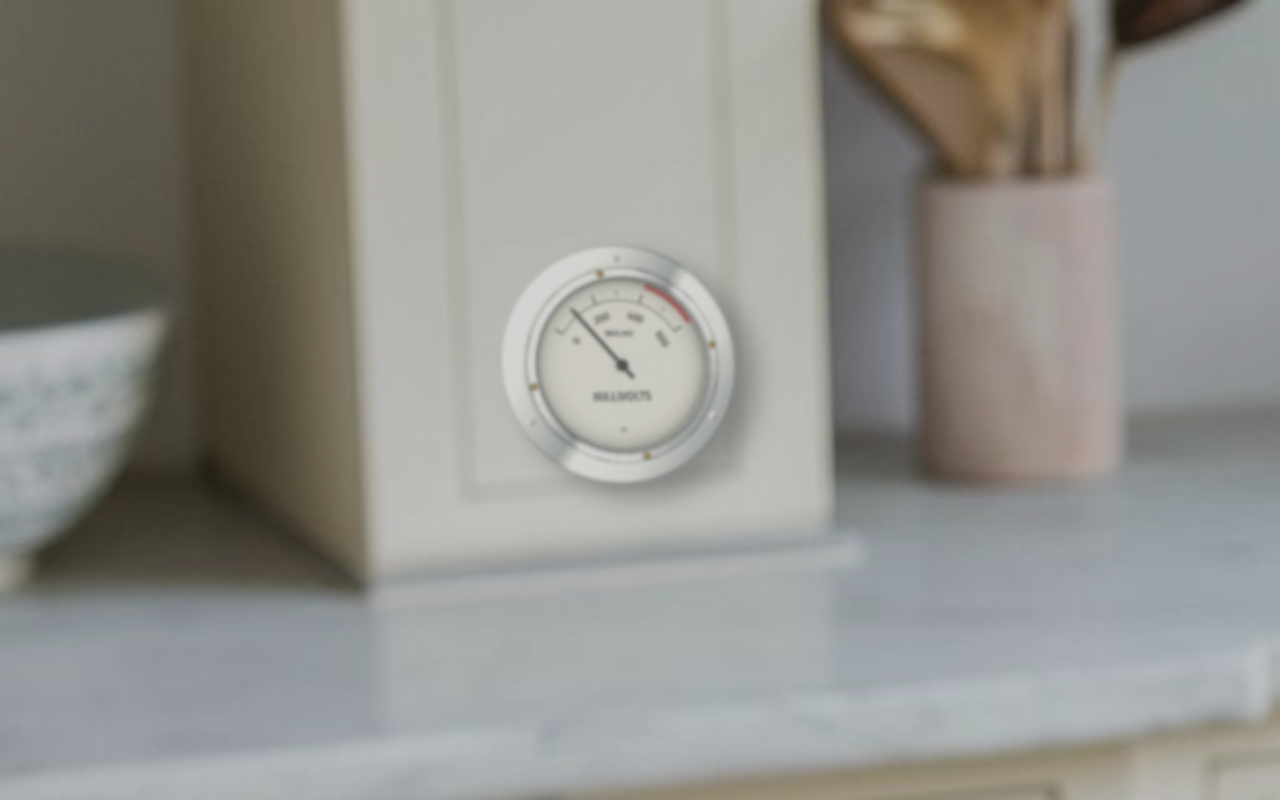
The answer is 100 mV
